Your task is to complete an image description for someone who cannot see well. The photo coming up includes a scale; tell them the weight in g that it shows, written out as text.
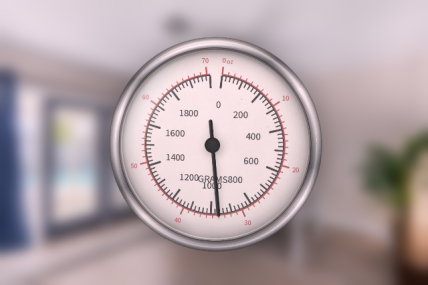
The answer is 960 g
